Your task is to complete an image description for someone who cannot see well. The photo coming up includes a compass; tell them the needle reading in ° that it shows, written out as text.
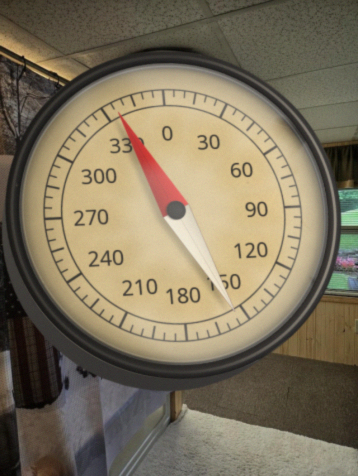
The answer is 335 °
